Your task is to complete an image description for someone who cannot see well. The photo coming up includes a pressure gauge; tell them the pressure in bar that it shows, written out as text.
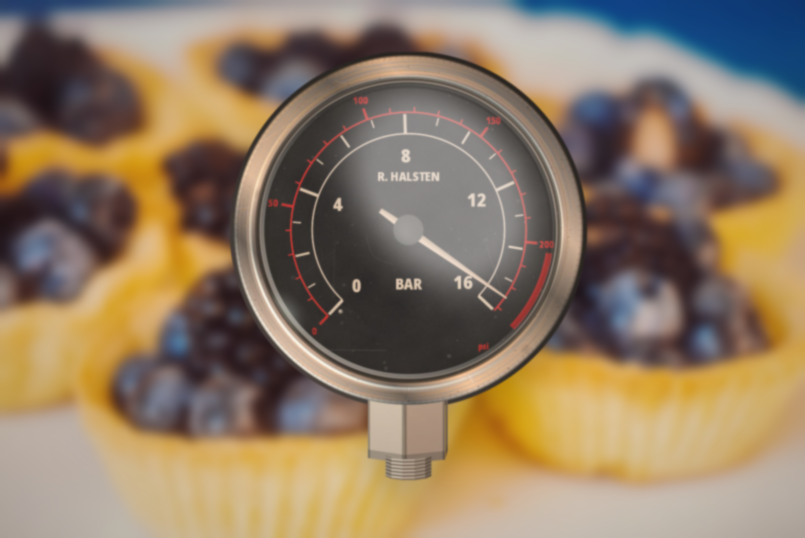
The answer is 15.5 bar
